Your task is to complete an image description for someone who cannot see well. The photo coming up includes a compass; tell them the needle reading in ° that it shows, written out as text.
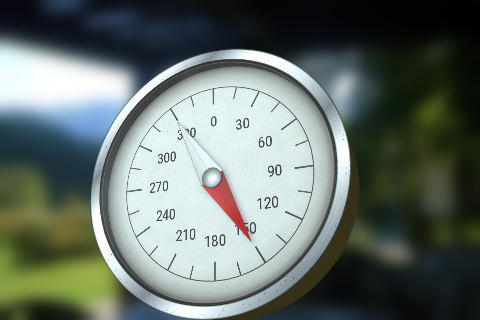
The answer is 150 °
